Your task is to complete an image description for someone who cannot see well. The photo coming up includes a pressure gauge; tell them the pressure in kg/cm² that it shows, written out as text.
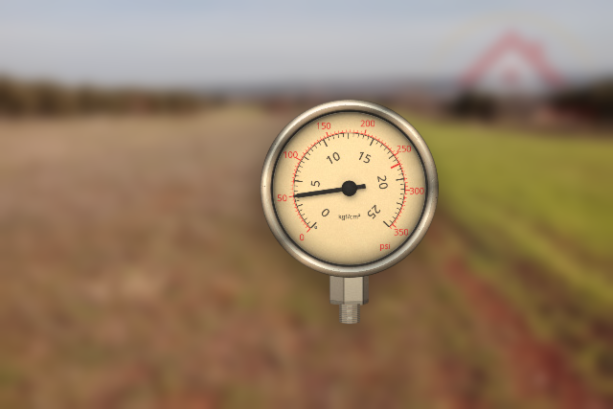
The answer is 3.5 kg/cm²
